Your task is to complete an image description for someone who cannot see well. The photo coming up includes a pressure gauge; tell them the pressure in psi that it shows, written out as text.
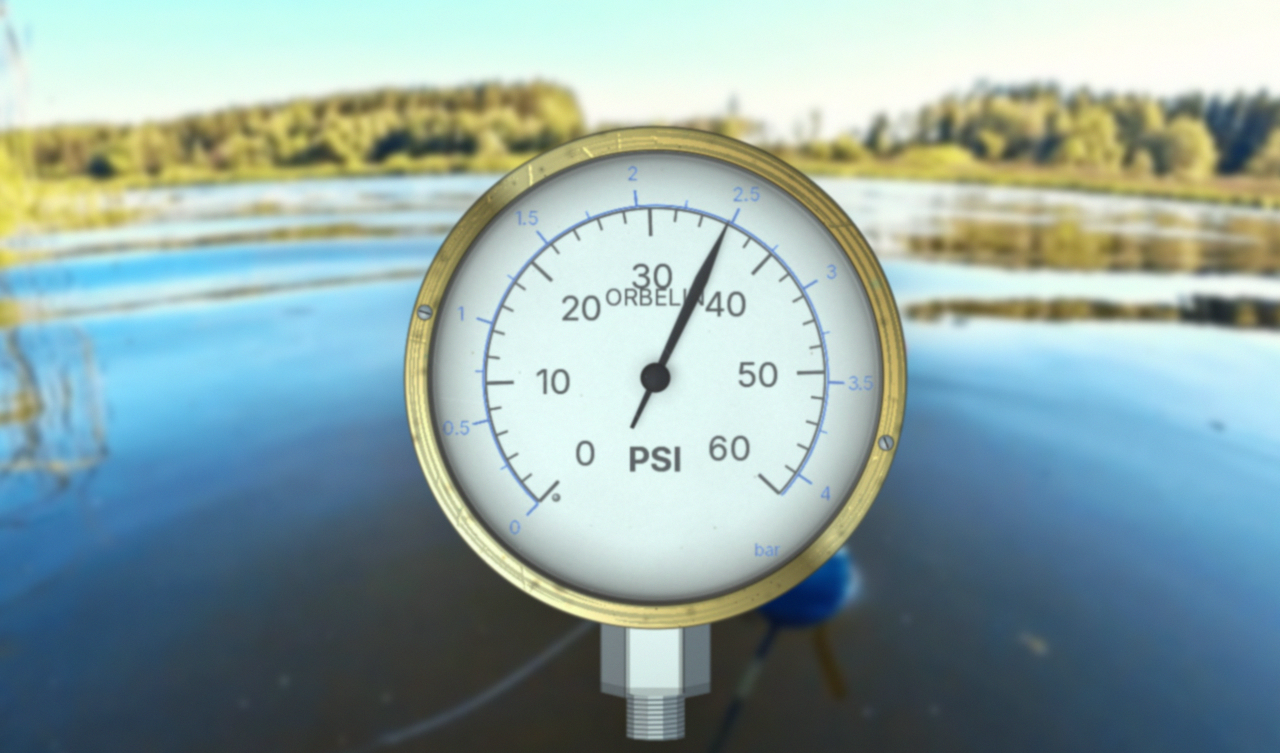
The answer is 36 psi
